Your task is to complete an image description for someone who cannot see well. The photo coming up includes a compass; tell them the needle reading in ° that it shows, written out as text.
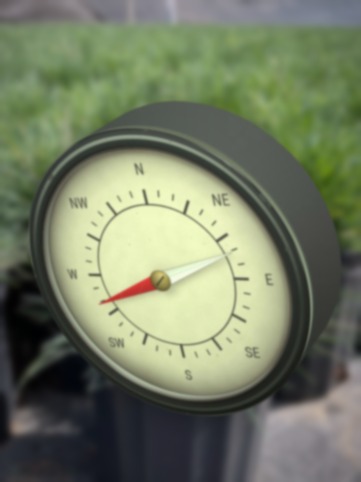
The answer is 250 °
